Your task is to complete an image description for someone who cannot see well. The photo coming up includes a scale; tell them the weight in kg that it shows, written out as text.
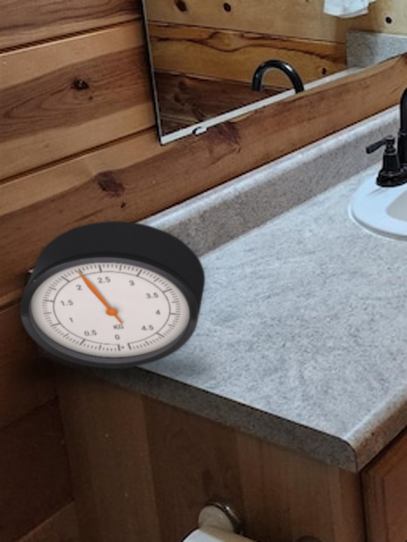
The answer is 2.25 kg
